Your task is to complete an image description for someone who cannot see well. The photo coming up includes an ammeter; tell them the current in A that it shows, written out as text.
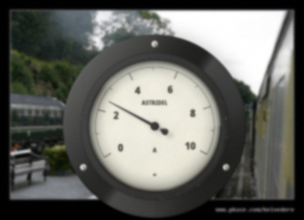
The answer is 2.5 A
